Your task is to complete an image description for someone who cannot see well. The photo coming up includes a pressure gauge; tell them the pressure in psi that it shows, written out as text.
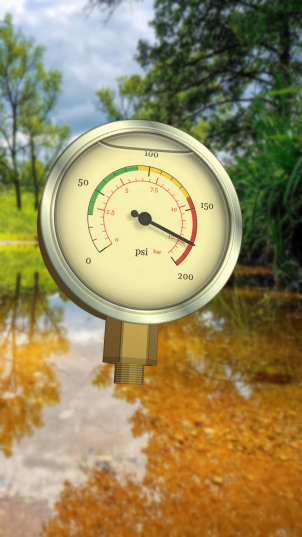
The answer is 180 psi
